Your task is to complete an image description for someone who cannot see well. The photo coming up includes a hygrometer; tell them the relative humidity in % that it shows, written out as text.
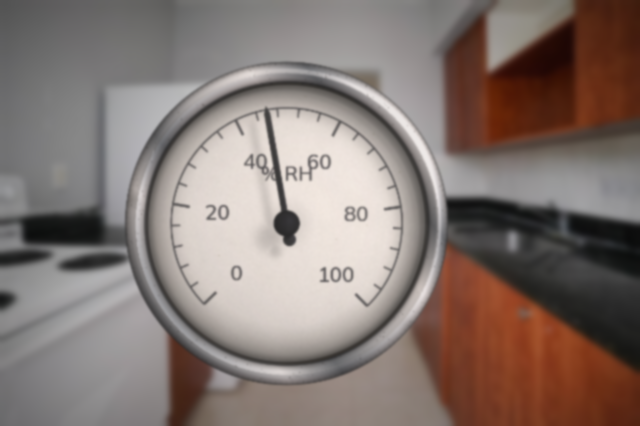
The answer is 46 %
